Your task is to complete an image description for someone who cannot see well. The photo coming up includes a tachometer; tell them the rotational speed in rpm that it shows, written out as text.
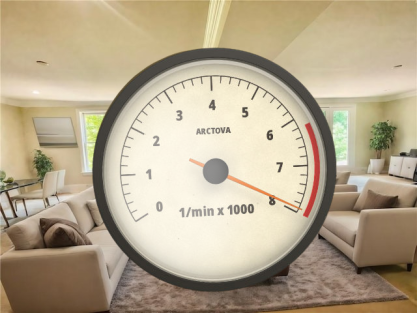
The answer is 7900 rpm
